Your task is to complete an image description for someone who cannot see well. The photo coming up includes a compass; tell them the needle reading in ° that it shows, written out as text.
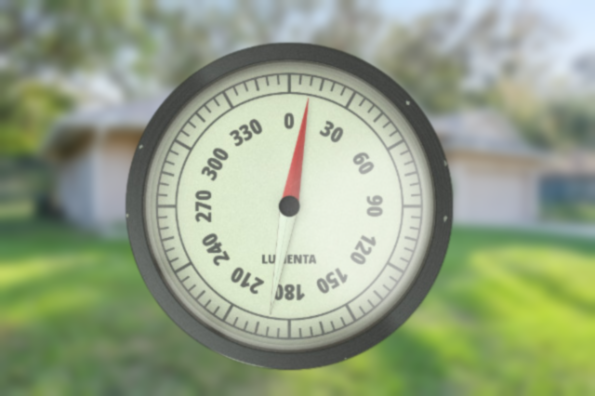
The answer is 10 °
